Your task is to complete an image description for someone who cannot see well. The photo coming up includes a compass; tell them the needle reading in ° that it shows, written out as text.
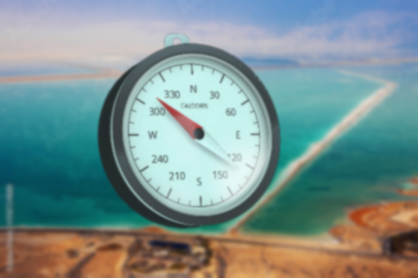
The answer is 310 °
